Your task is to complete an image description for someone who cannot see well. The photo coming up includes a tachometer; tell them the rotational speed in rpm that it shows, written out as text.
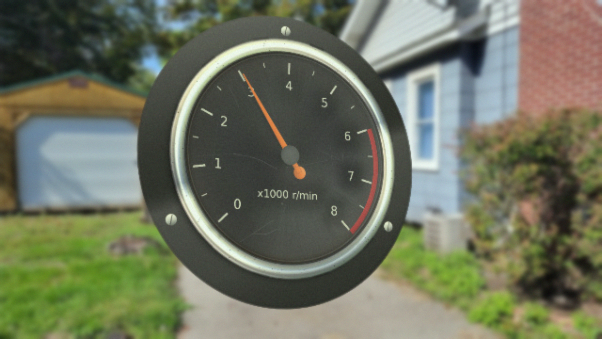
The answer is 3000 rpm
